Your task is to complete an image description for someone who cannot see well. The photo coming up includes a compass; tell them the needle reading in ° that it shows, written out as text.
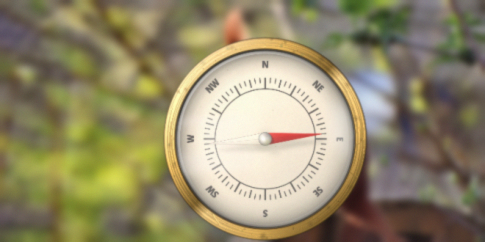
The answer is 85 °
